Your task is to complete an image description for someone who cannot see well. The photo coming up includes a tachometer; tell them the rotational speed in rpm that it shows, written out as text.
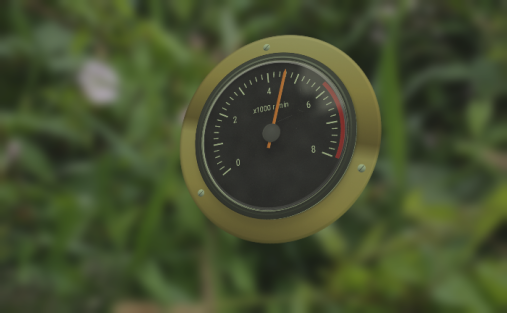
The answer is 4600 rpm
